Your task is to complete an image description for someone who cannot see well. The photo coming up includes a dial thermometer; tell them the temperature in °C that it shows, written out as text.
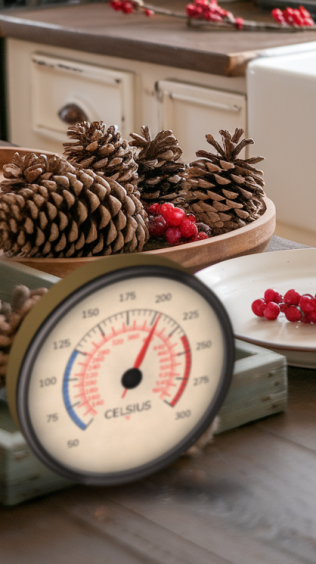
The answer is 200 °C
